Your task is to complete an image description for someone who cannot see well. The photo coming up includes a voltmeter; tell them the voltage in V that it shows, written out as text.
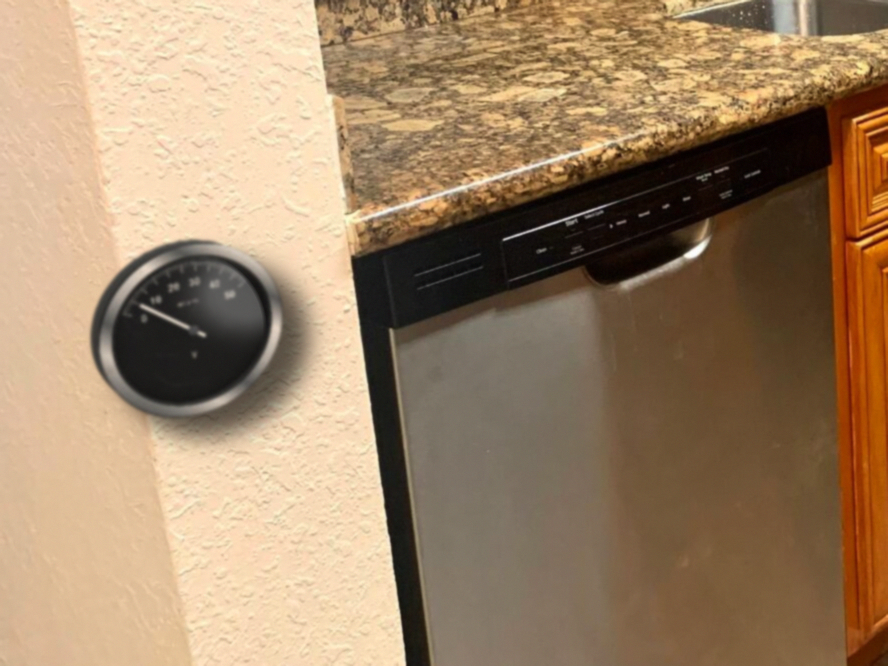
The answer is 5 V
